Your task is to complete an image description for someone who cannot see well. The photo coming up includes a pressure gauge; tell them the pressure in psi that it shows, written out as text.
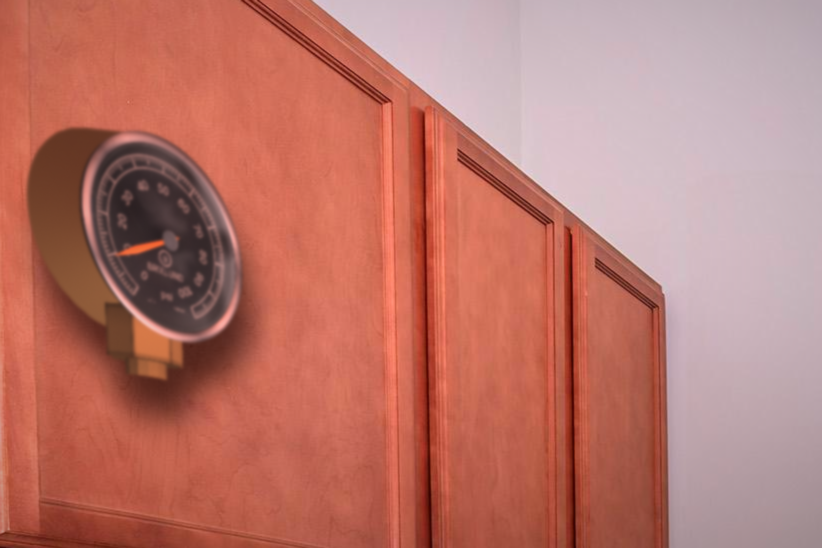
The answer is 10 psi
